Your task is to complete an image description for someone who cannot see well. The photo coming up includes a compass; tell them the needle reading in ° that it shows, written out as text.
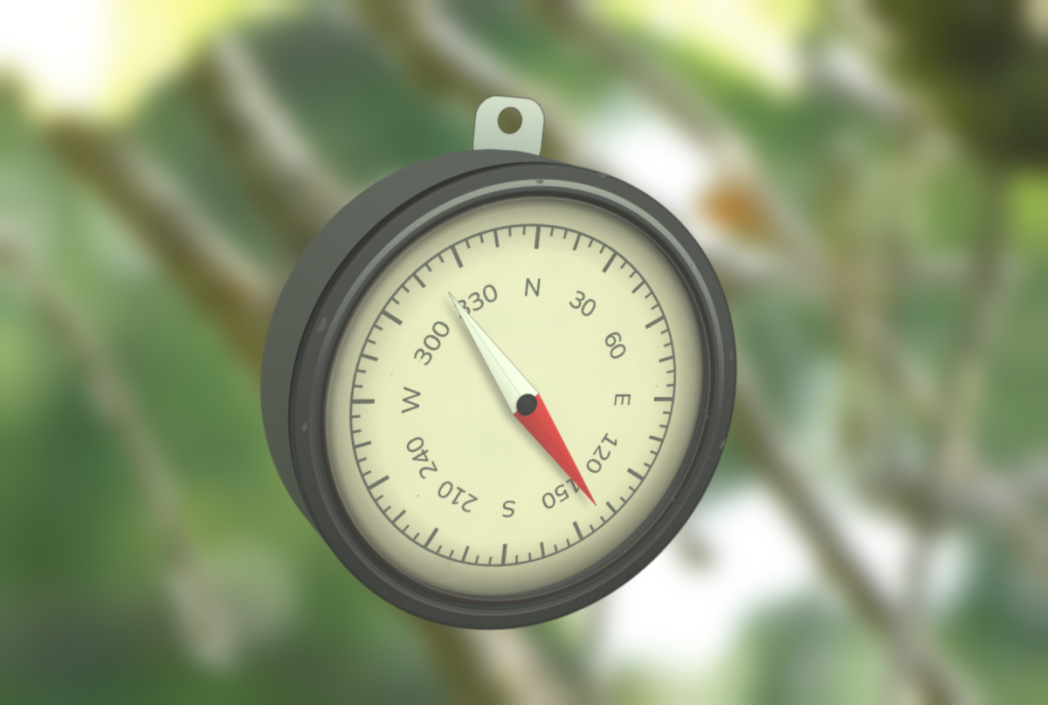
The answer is 140 °
